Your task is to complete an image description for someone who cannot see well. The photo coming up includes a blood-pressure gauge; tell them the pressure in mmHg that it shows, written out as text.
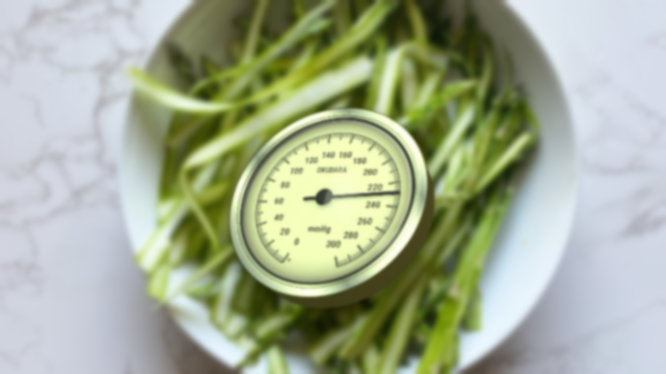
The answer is 230 mmHg
